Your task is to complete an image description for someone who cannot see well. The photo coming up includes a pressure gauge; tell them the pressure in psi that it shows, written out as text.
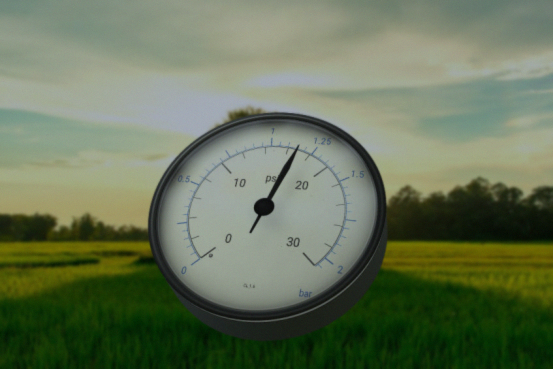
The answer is 17 psi
